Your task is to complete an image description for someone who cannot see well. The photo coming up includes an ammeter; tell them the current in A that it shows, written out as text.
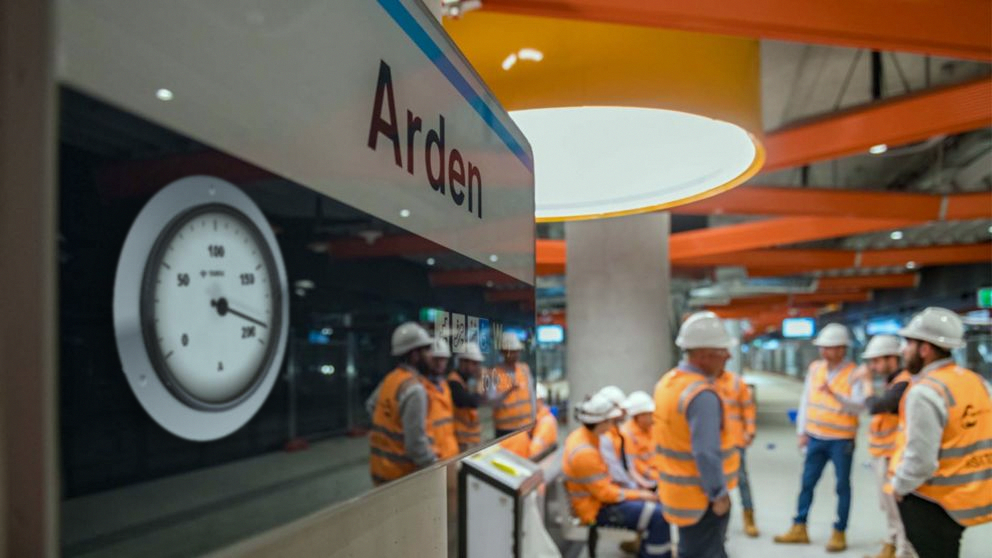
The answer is 190 A
